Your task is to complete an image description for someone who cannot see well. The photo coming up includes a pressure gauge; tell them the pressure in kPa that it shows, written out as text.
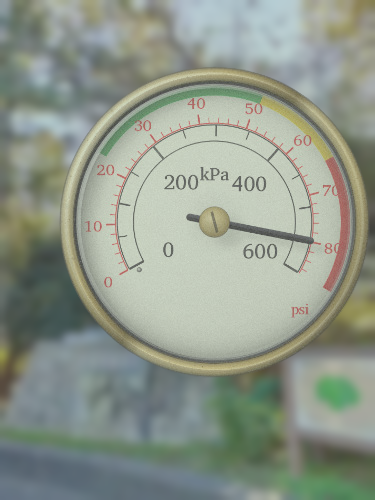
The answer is 550 kPa
